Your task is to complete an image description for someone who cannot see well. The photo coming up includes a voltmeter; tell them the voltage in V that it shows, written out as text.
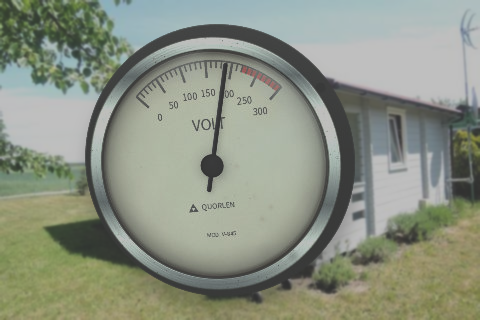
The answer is 190 V
